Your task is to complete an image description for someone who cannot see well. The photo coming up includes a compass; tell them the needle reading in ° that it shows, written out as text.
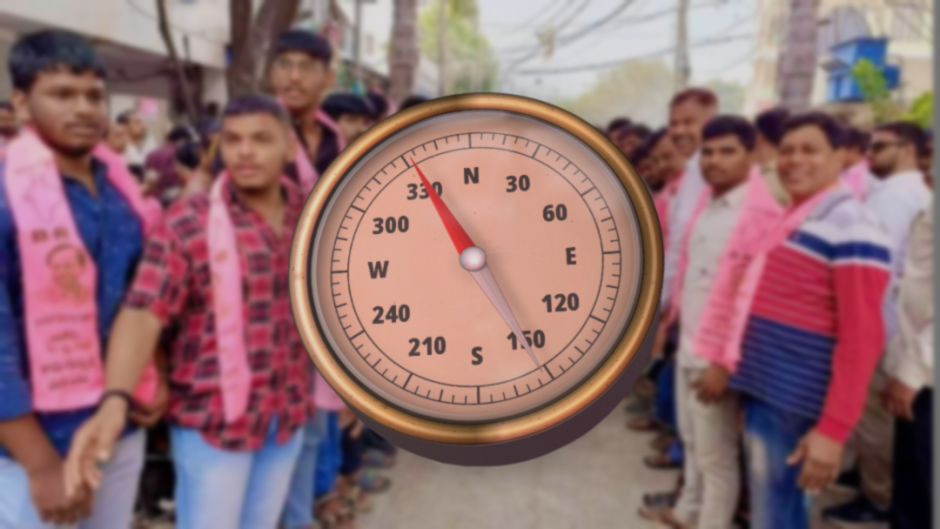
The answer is 332.5 °
